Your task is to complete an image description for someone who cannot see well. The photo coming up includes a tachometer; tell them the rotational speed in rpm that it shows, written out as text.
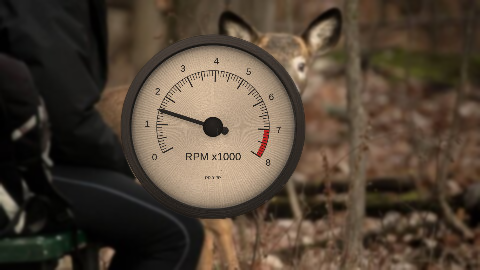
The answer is 1500 rpm
